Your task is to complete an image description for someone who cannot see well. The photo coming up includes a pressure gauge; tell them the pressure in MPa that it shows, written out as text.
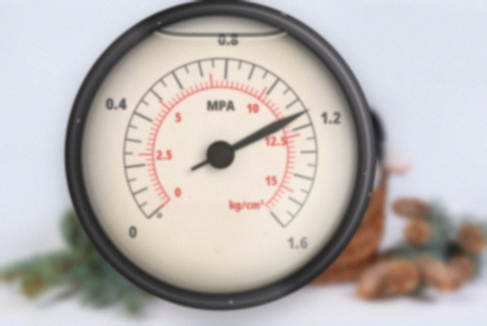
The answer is 1.15 MPa
